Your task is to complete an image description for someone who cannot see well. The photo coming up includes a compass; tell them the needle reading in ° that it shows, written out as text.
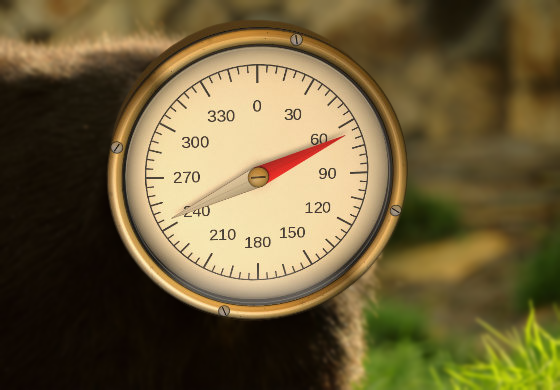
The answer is 65 °
